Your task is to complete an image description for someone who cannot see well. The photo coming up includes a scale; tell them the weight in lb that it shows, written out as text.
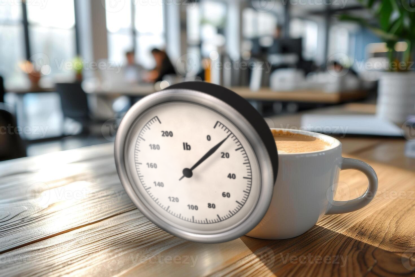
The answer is 10 lb
